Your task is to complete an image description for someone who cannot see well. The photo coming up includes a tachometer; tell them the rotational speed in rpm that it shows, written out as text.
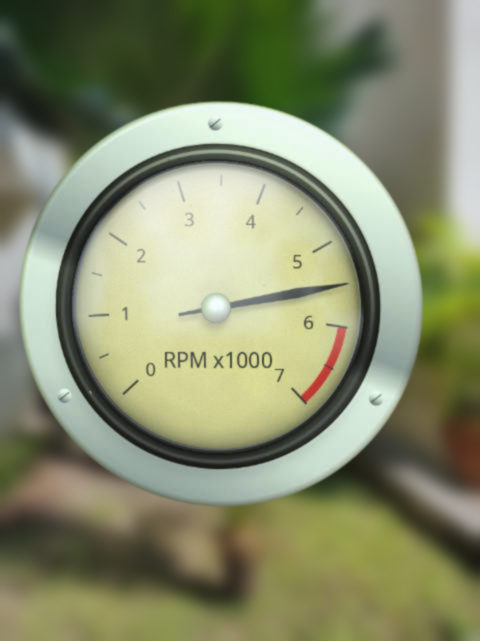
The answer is 5500 rpm
